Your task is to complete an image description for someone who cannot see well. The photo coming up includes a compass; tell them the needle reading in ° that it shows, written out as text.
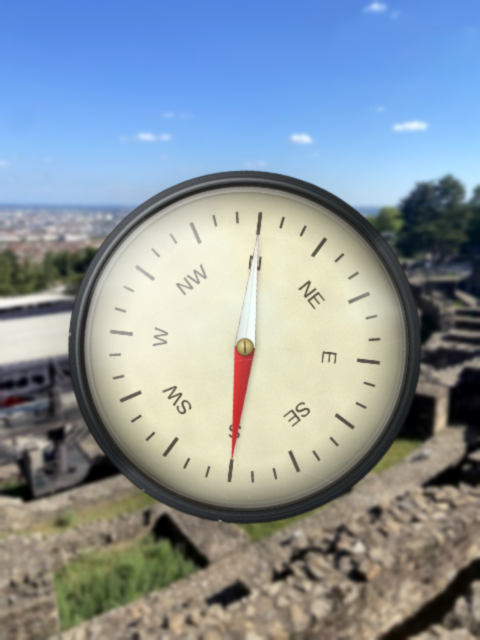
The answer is 180 °
